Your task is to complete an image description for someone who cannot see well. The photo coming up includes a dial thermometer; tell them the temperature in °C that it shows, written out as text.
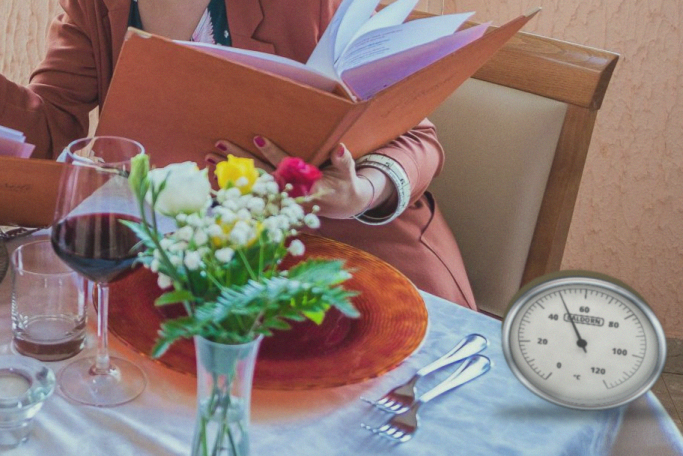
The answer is 50 °C
